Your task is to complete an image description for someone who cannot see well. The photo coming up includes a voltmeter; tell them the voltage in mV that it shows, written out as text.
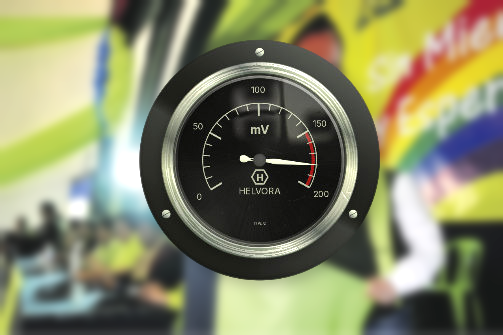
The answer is 180 mV
